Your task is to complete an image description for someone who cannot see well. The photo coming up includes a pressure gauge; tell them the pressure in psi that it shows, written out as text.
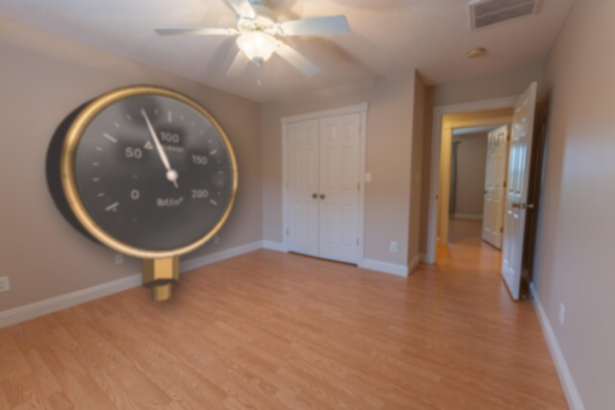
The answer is 80 psi
